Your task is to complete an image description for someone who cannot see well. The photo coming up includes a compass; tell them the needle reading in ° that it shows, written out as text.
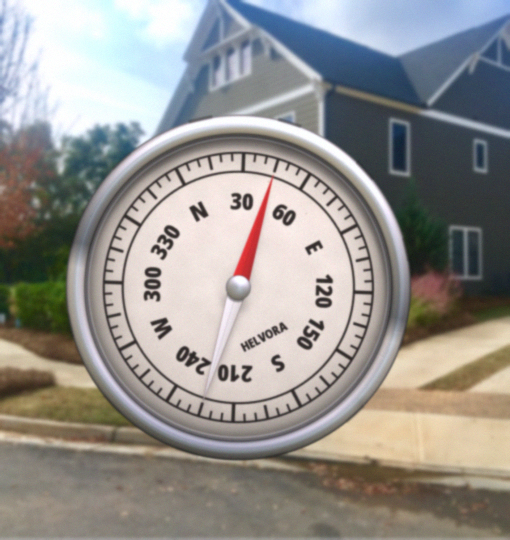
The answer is 45 °
